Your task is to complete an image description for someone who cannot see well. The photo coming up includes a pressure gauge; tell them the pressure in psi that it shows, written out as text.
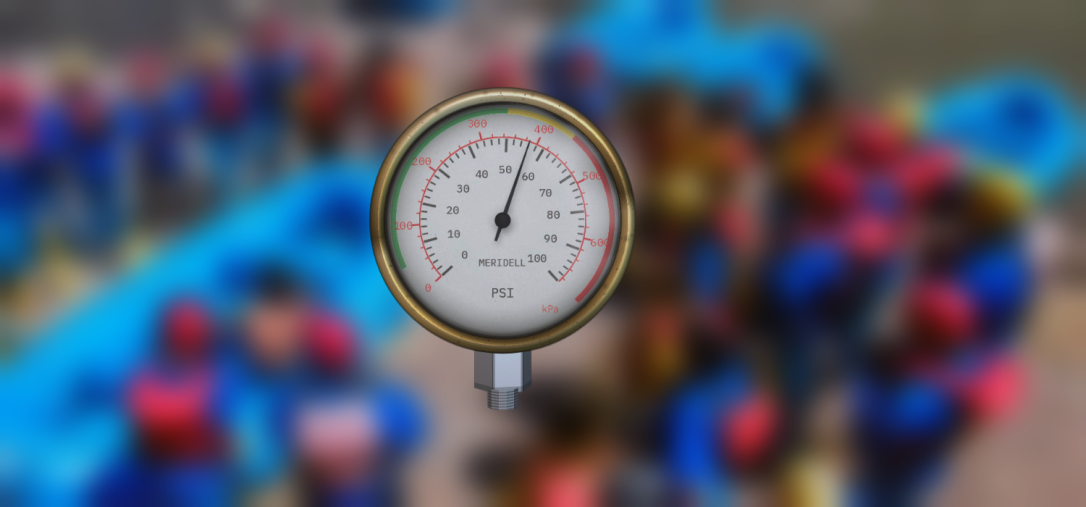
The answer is 56 psi
